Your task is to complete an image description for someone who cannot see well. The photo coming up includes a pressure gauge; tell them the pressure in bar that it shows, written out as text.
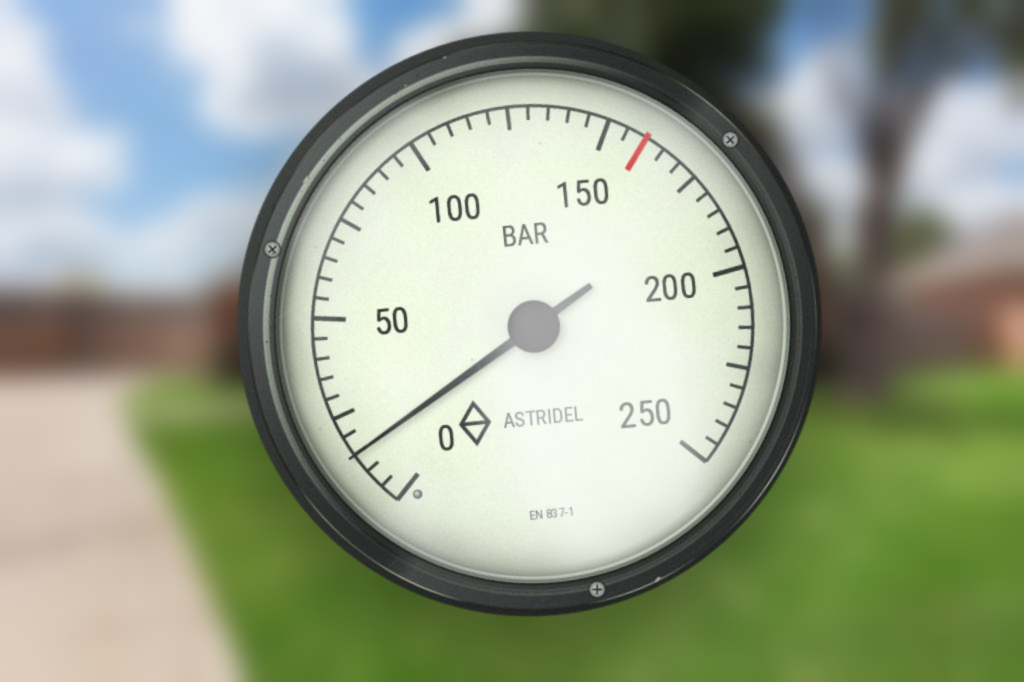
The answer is 15 bar
